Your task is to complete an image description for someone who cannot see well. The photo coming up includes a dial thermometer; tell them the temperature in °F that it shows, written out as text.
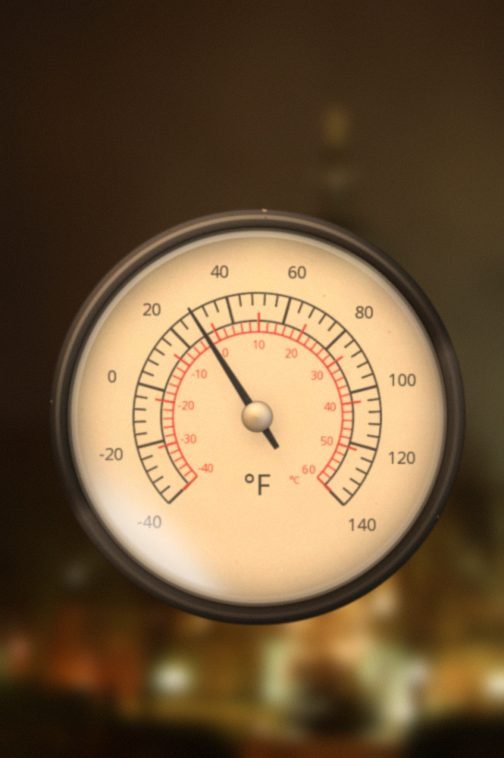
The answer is 28 °F
